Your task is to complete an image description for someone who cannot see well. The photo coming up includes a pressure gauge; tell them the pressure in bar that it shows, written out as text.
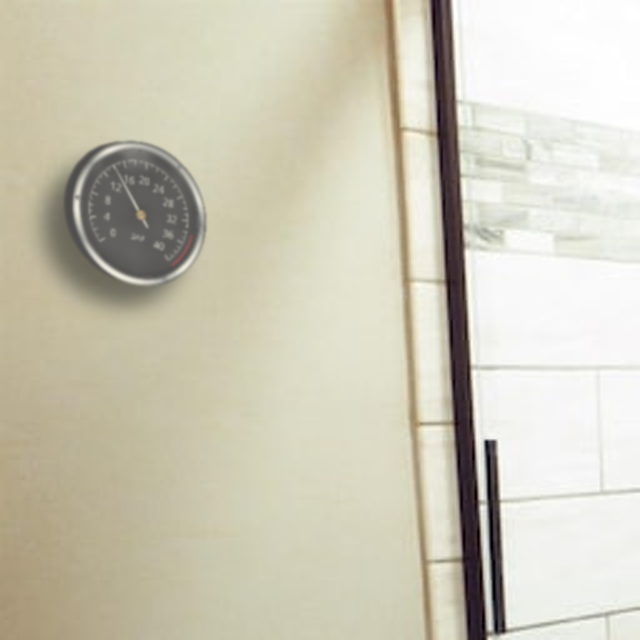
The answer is 14 bar
